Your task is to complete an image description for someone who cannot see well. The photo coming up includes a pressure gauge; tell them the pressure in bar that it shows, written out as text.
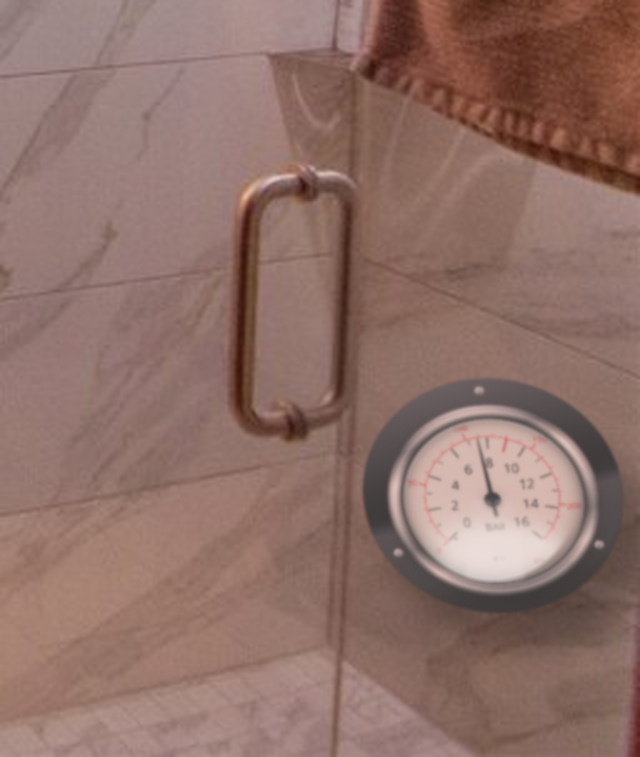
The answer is 7.5 bar
